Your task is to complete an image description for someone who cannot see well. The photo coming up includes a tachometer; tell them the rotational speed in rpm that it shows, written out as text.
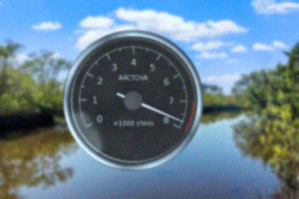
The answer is 7750 rpm
